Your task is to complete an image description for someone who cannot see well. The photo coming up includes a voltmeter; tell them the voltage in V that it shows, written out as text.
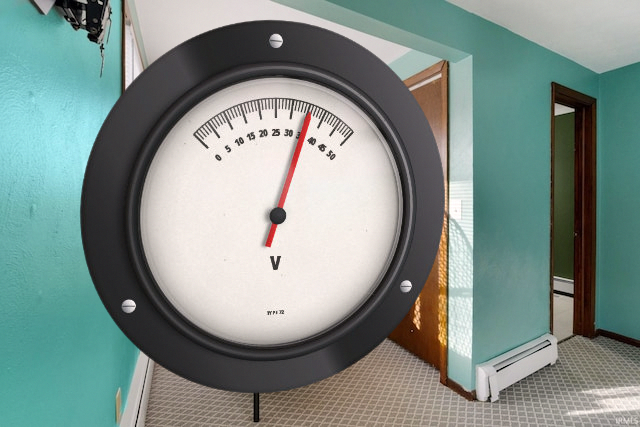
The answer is 35 V
